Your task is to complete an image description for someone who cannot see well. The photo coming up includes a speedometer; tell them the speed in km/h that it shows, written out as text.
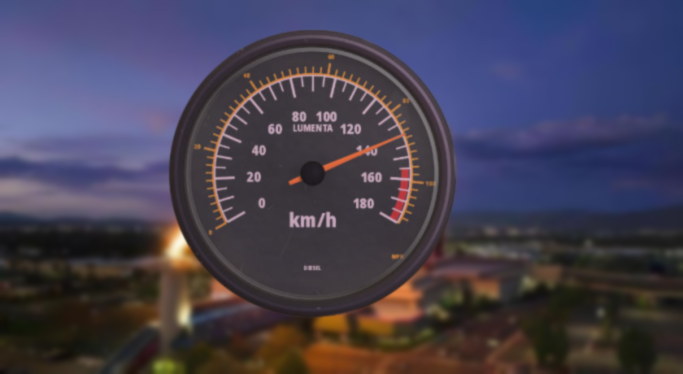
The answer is 140 km/h
